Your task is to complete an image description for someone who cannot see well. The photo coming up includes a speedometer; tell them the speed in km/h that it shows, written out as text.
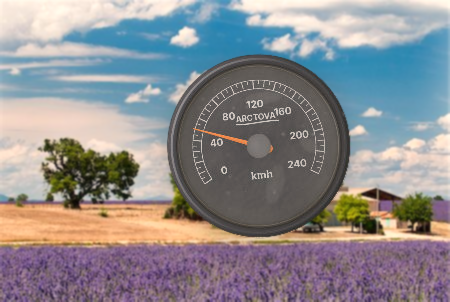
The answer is 50 km/h
